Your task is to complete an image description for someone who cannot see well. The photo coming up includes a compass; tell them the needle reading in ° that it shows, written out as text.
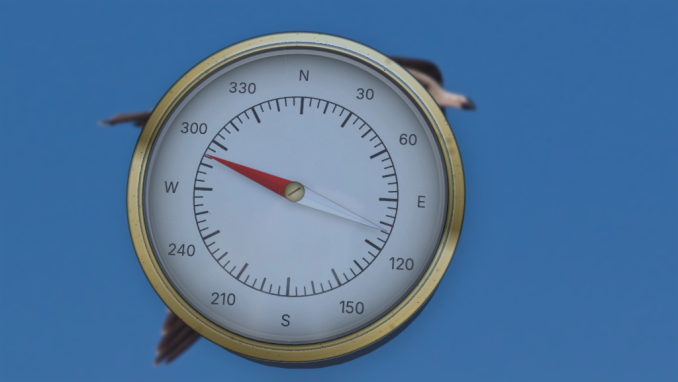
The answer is 290 °
